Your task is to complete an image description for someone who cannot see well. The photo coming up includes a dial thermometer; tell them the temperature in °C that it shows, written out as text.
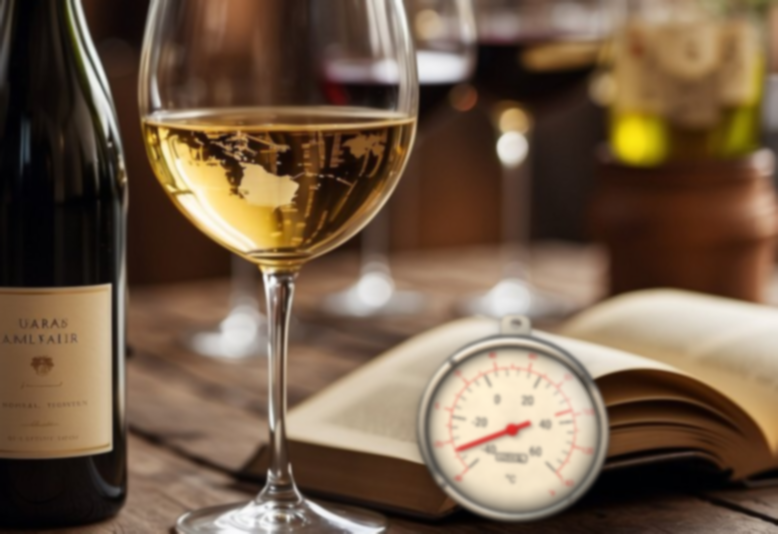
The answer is -32 °C
